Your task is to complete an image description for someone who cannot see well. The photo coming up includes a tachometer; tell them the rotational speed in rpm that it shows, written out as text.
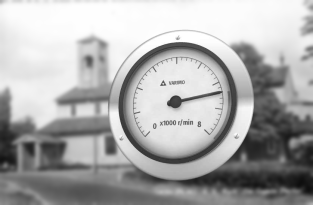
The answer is 6400 rpm
